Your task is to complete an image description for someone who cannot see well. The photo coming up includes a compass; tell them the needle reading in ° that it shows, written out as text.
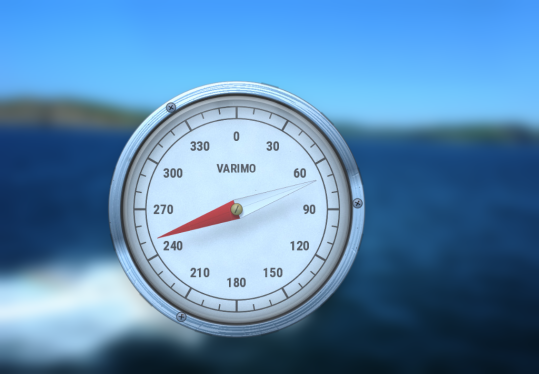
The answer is 250 °
